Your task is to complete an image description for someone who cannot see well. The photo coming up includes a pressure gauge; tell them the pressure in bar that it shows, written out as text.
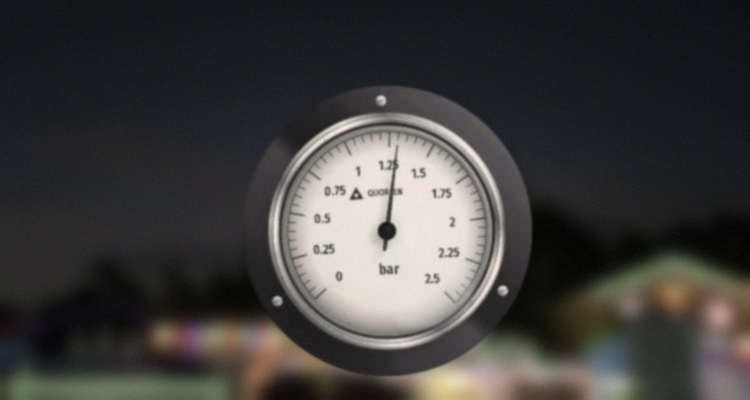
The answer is 1.3 bar
